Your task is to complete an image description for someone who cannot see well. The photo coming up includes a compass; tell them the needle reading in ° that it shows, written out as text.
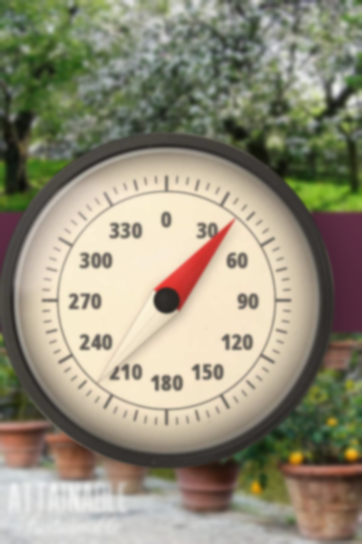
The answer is 40 °
